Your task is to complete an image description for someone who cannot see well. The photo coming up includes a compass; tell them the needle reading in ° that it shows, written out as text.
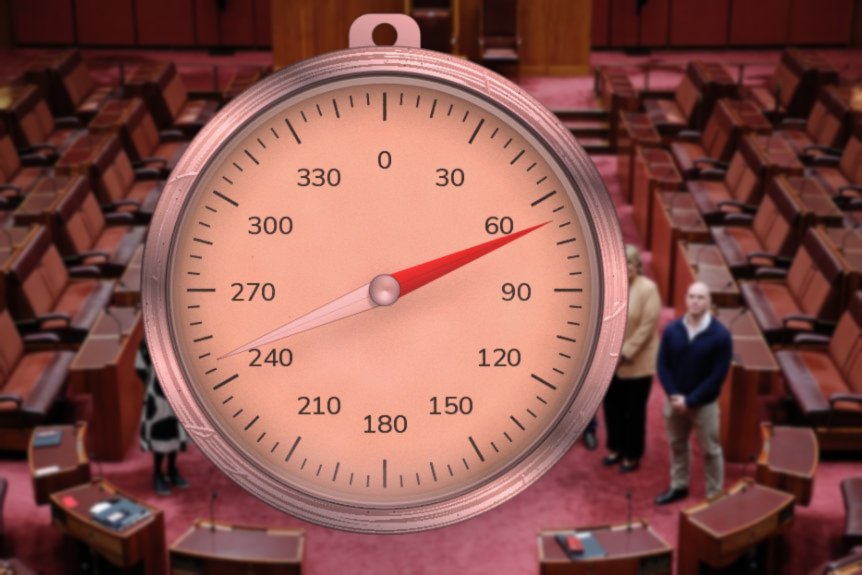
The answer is 67.5 °
